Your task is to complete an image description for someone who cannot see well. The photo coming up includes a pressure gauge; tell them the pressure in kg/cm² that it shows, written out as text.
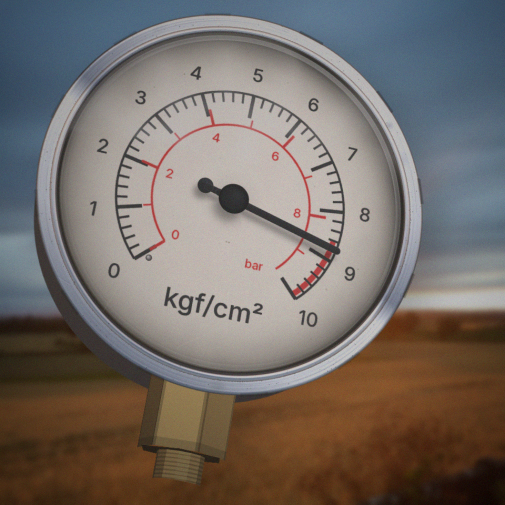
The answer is 8.8 kg/cm²
